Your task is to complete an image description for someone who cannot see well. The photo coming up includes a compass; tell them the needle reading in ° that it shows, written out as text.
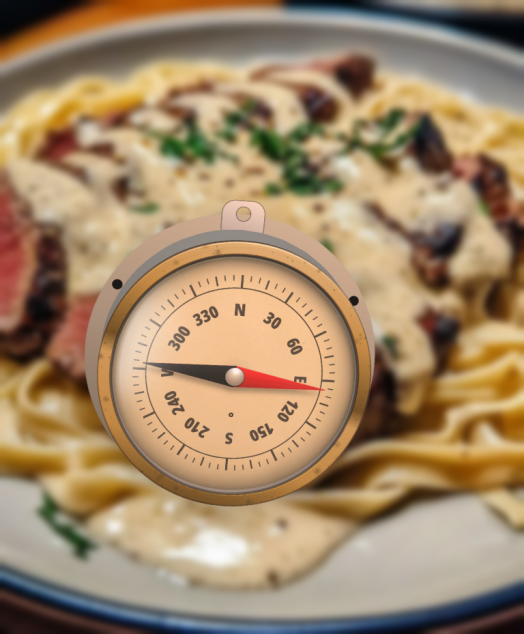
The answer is 95 °
